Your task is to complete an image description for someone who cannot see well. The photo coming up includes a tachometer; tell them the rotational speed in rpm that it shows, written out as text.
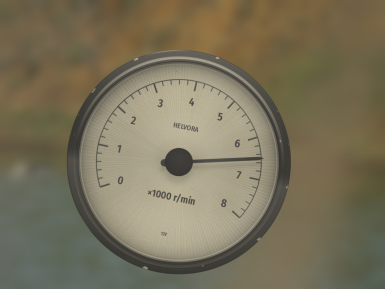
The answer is 6500 rpm
